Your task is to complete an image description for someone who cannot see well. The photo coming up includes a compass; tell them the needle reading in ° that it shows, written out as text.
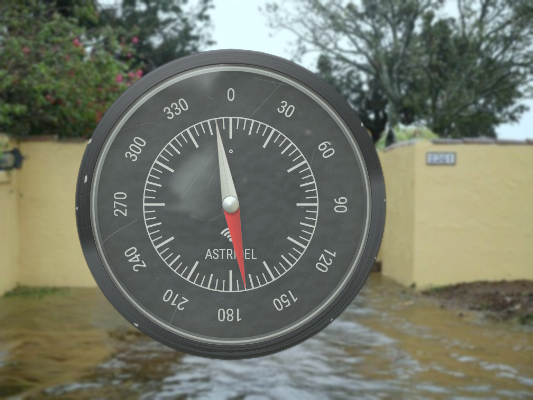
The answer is 170 °
